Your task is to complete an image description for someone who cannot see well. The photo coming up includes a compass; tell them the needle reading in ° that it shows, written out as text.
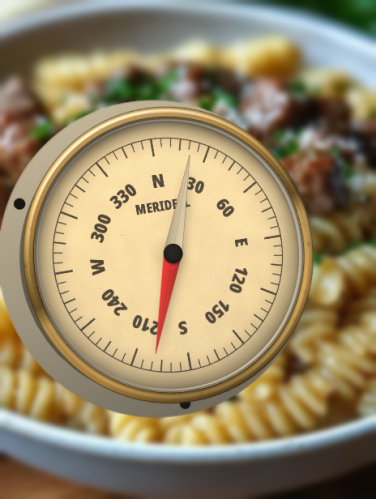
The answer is 200 °
